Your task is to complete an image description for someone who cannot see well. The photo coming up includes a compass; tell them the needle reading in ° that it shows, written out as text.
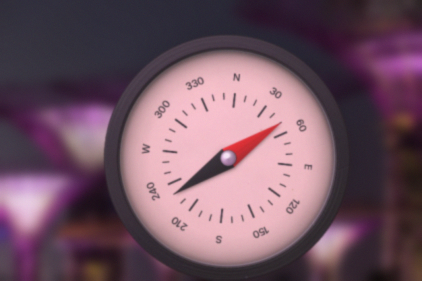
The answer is 50 °
